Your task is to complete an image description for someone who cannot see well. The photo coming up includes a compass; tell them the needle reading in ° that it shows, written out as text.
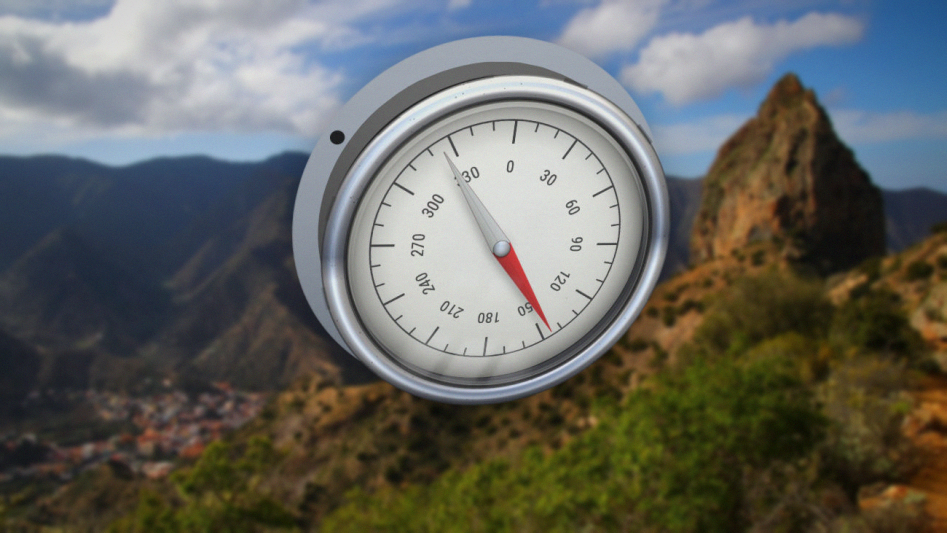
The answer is 145 °
